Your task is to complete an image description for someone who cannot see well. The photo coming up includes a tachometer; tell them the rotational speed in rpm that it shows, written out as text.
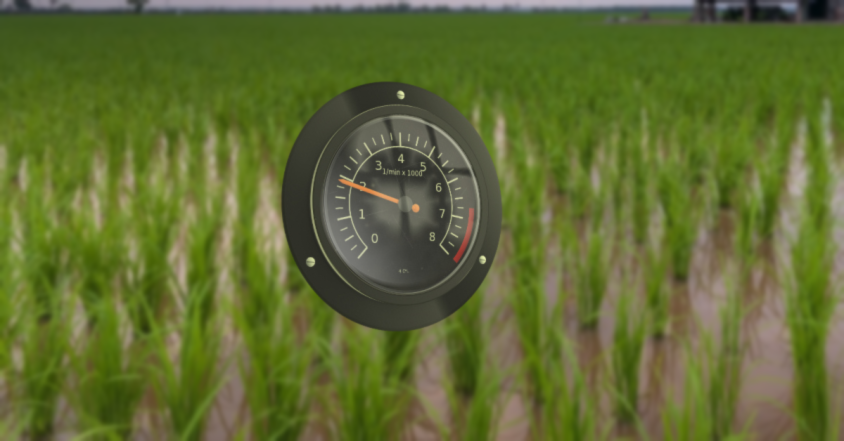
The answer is 1875 rpm
